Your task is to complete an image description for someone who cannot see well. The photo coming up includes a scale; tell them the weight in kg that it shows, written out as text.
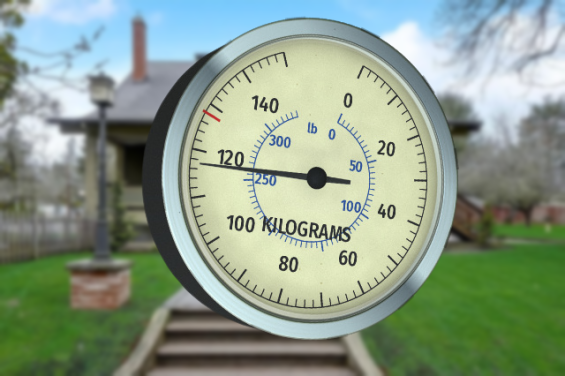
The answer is 117 kg
